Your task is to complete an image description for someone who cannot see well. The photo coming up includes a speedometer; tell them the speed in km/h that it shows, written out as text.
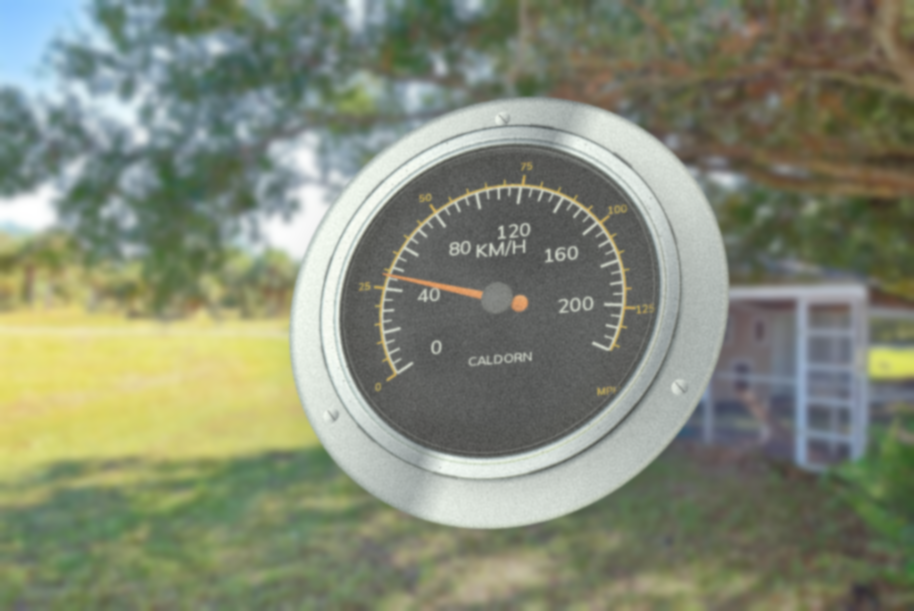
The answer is 45 km/h
